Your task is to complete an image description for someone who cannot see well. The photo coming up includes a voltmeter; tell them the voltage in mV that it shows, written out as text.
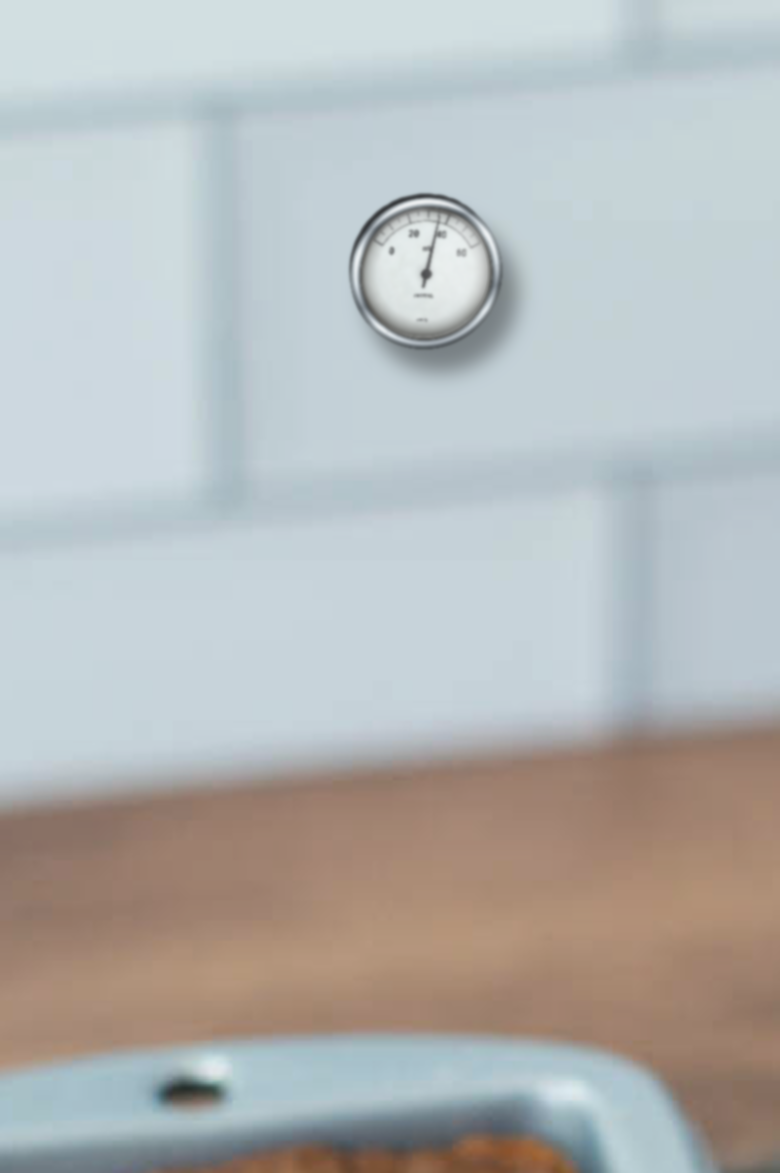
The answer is 35 mV
